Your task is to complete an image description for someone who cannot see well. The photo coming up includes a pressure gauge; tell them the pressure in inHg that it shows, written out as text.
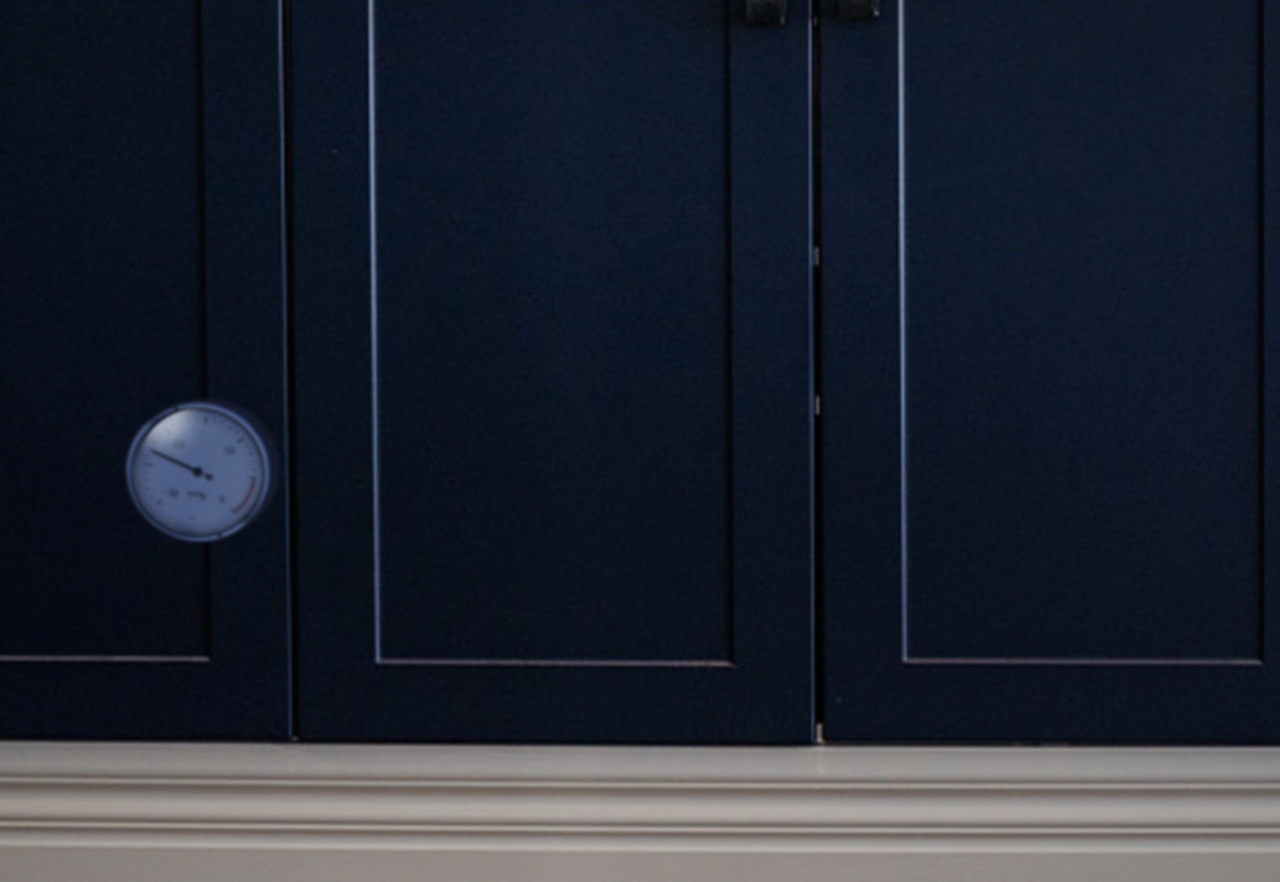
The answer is -23 inHg
